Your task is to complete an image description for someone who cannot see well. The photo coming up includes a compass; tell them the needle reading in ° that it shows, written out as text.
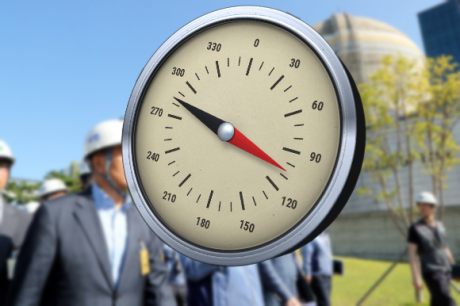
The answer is 105 °
